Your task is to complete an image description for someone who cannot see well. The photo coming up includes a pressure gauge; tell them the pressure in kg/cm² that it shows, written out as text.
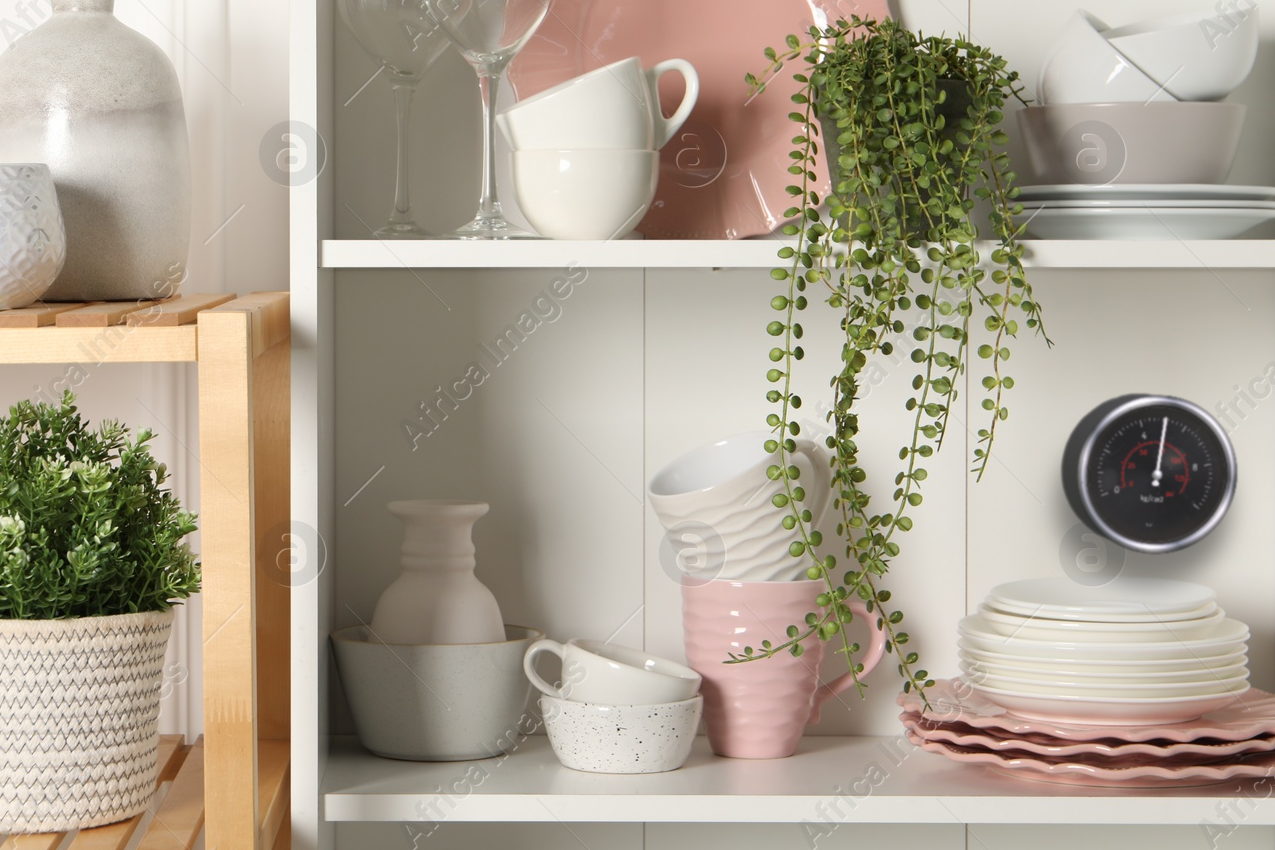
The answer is 5 kg/cm²
